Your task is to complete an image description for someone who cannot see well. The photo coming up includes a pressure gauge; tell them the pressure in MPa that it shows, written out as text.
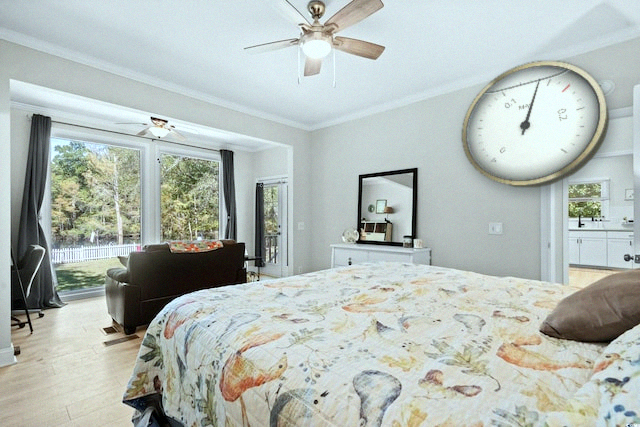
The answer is 0.14 MPa
